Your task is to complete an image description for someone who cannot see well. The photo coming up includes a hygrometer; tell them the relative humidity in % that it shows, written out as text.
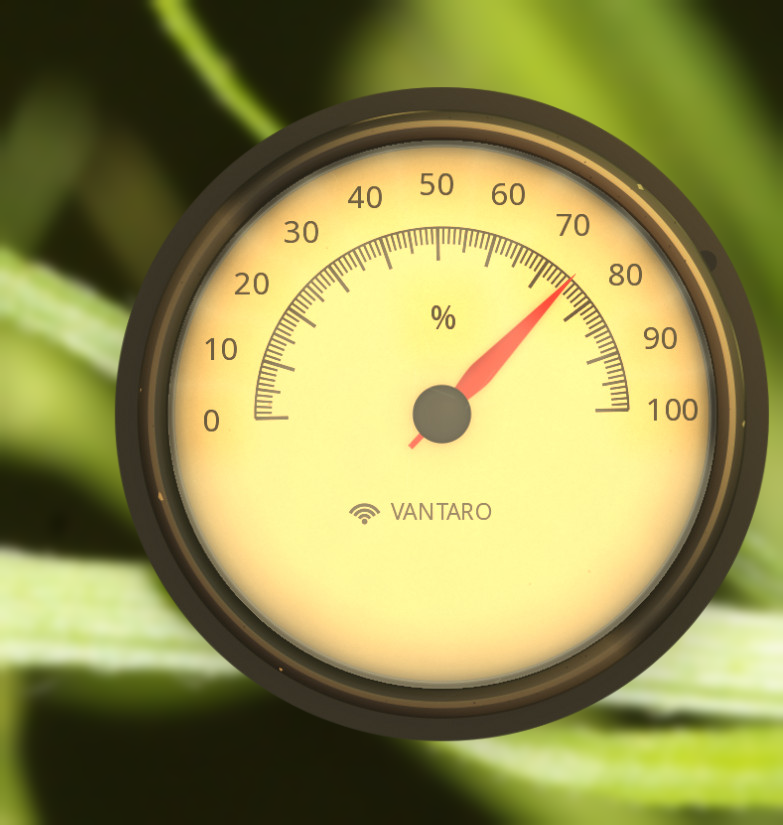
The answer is 75 %
